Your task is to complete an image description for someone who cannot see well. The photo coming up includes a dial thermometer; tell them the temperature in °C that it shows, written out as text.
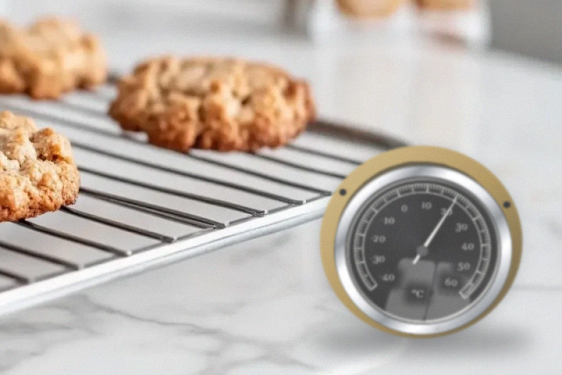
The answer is 20 °C
